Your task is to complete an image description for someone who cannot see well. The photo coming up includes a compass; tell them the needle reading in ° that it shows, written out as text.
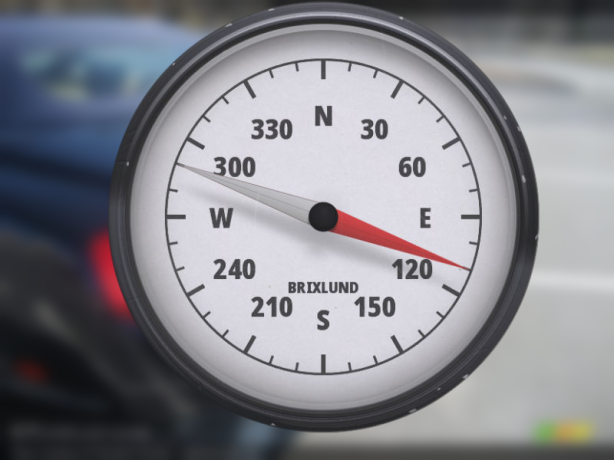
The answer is 110 °
